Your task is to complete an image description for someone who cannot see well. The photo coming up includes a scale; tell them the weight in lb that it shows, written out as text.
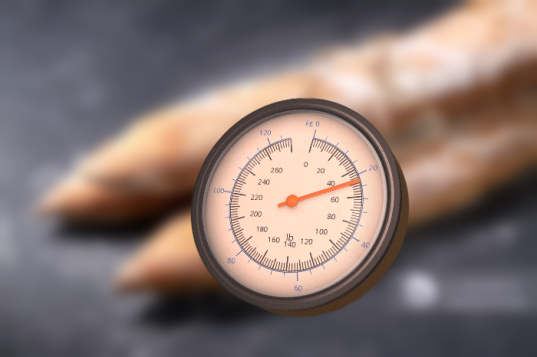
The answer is 50 lb
